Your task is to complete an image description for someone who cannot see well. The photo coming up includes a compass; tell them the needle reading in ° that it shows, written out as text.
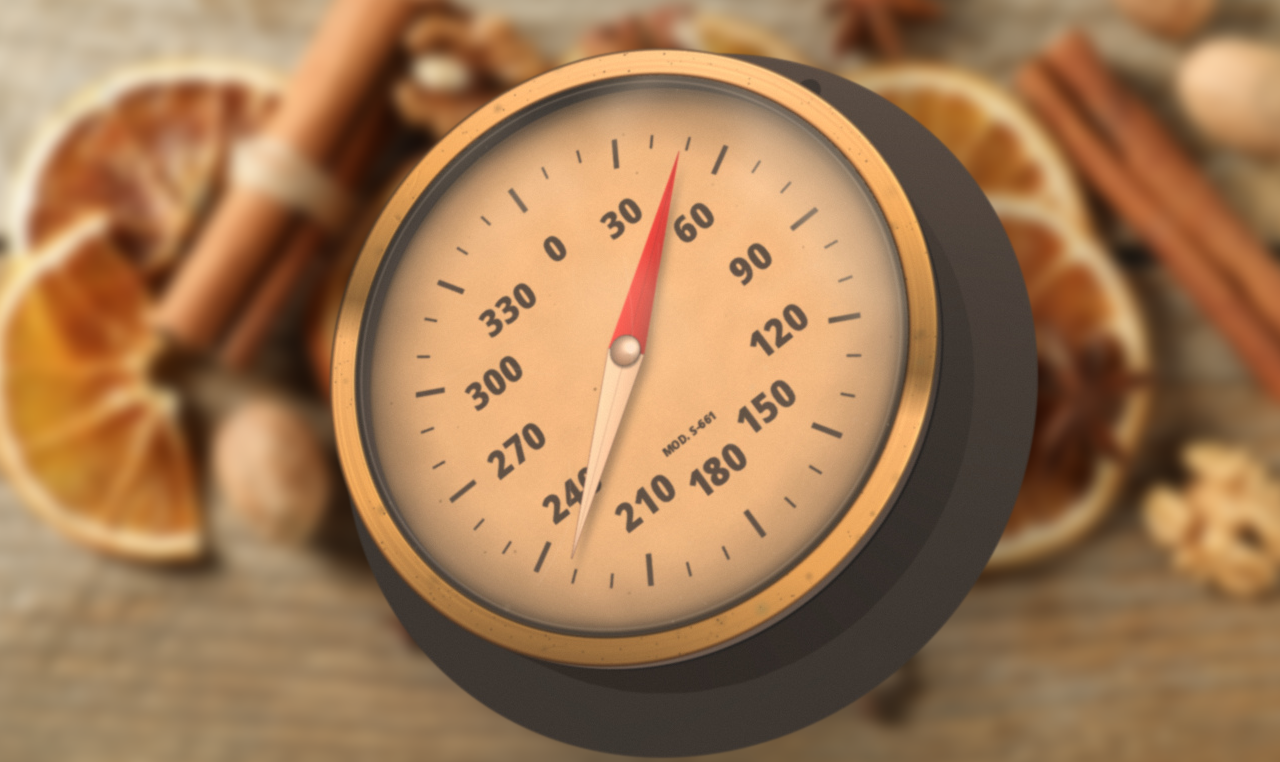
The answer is 50 °
